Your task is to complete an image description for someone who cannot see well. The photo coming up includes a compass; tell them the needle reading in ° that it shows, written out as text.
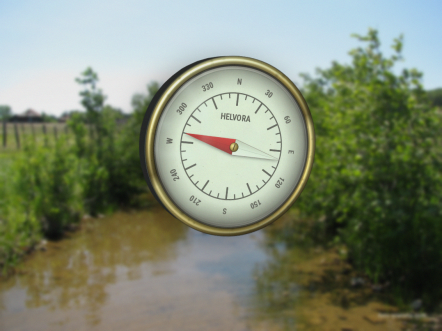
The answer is 280 °
